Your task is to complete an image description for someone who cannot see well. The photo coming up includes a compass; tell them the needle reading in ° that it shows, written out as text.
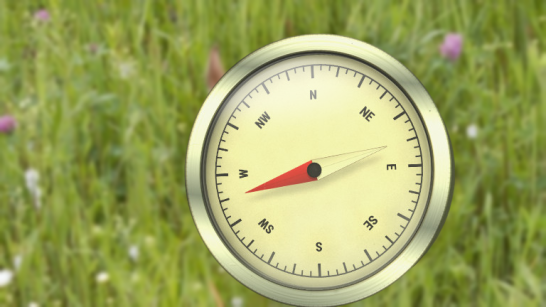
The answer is 255 °
